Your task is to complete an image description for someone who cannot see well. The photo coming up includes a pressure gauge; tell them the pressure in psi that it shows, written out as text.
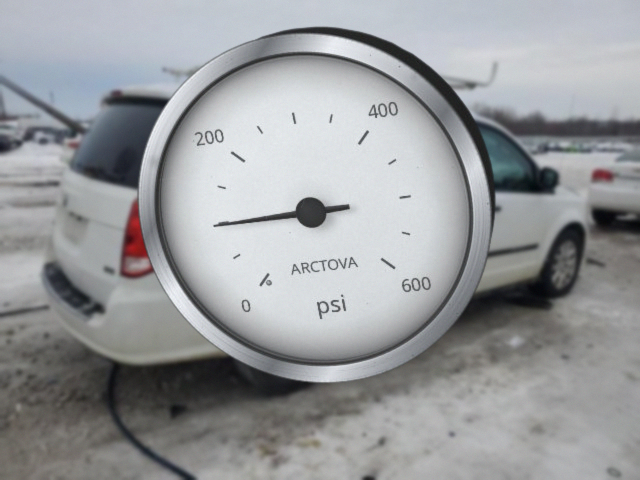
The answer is 100 psi
